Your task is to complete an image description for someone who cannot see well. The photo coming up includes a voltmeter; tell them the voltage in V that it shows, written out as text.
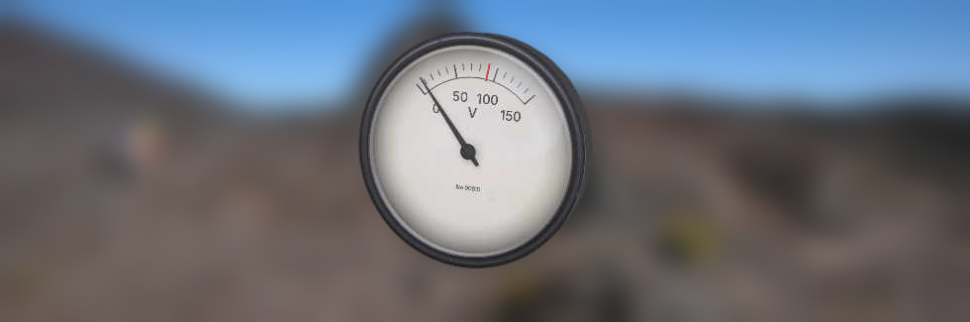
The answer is 10 V
